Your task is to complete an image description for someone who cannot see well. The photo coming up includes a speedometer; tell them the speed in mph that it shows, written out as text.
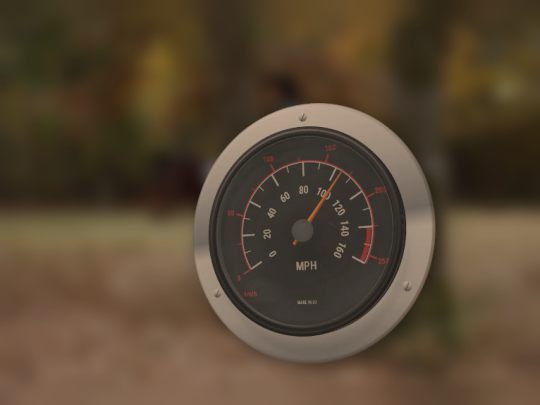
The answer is 105 mph
